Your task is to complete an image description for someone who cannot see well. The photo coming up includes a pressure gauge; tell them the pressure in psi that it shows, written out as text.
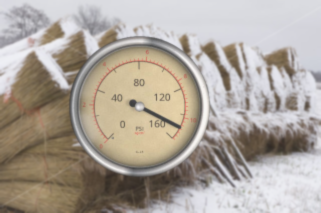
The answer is 150 psi
